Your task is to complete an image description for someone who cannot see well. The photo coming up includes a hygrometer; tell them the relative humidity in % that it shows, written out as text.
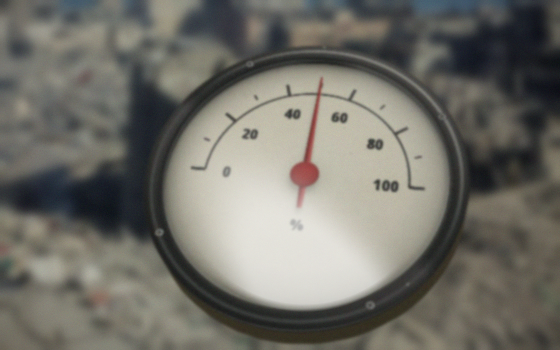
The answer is 50 %
